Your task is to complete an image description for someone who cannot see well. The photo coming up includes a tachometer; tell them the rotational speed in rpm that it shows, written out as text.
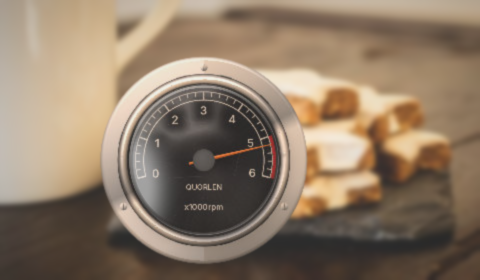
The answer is 5200 rpm
